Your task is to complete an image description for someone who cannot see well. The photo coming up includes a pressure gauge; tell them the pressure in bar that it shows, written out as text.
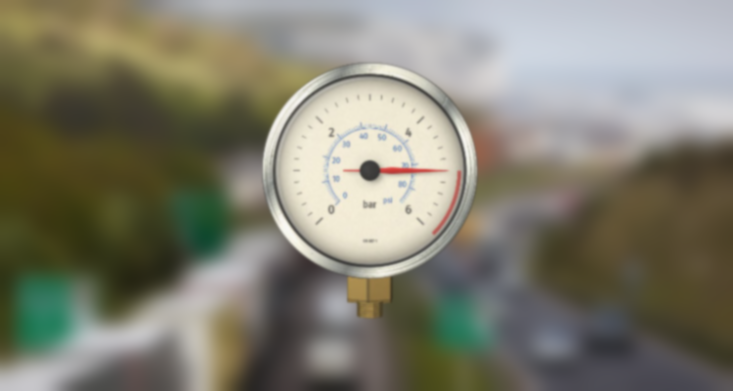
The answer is 5 bar
